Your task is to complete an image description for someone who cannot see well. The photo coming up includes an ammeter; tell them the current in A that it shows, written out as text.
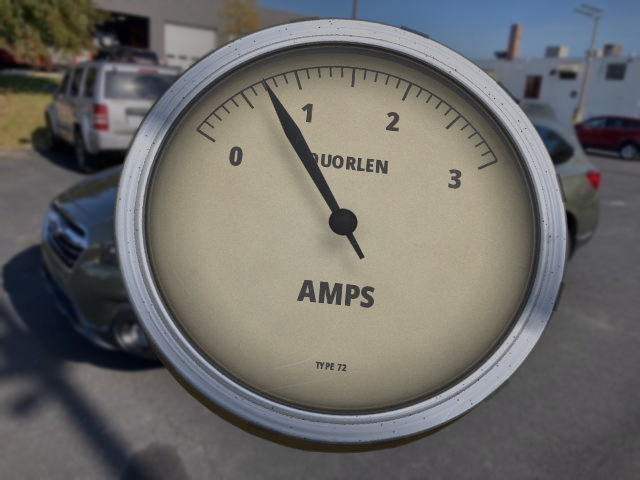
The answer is 0.7 A
